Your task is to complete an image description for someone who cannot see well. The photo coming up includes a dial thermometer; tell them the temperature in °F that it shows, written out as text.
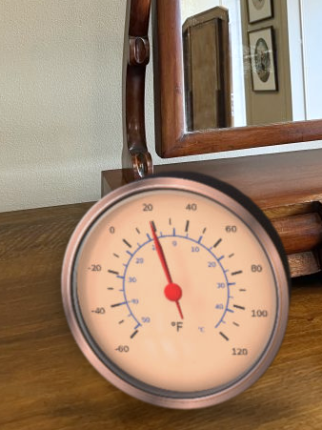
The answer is 20 °F
